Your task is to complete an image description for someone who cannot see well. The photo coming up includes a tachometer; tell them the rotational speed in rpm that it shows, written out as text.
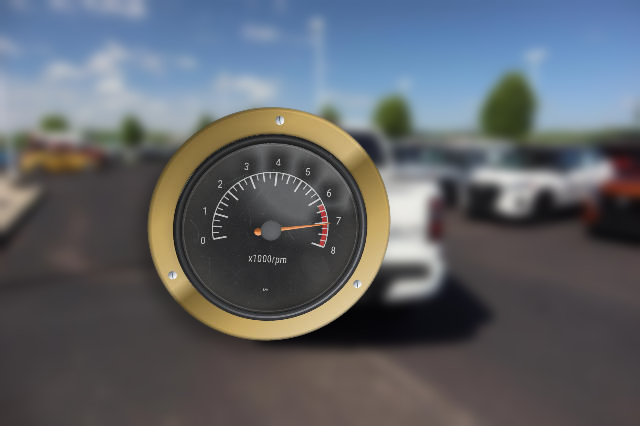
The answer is 7000 rpm
